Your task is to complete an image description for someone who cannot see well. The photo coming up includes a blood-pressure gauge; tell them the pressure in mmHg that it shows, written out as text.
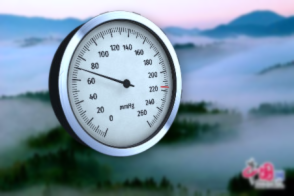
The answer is 70 mmHg
